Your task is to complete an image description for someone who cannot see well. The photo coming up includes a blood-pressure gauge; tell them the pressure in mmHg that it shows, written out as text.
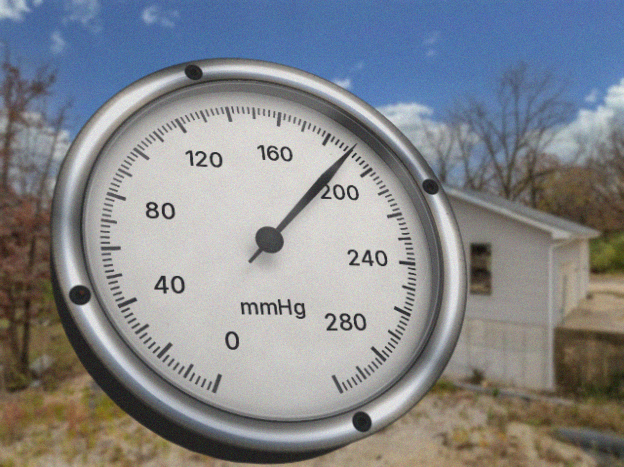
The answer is 190 mmHg
